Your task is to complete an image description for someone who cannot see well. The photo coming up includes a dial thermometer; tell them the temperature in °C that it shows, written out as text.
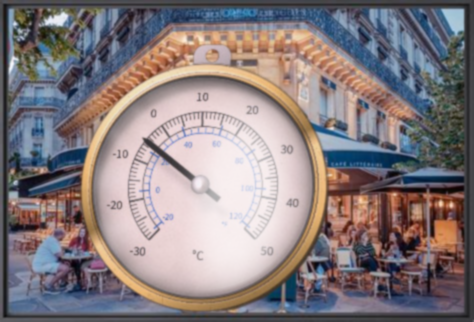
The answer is -5 °C
